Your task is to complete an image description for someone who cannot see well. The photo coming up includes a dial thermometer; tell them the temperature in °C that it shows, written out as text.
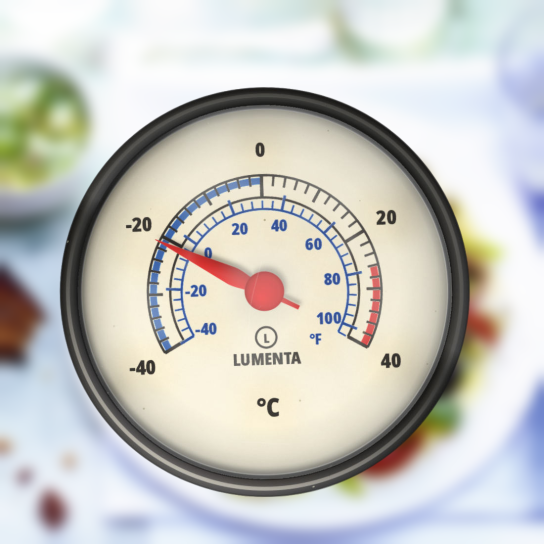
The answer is -21 °C
